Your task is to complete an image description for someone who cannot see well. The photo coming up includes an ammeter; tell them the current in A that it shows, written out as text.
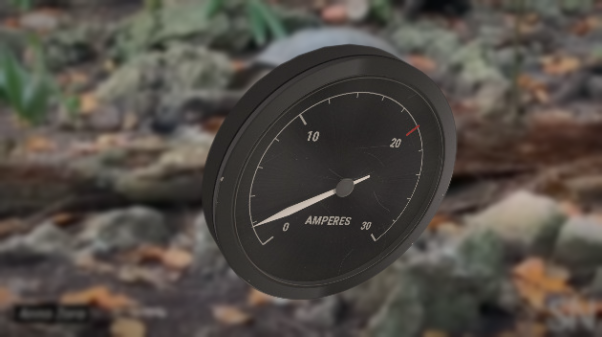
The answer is 2 A
